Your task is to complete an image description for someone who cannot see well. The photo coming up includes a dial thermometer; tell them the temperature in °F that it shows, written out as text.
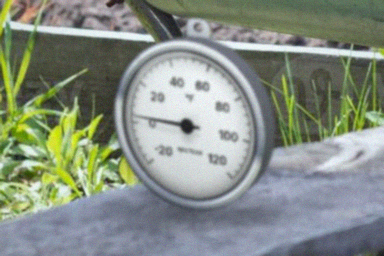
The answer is 4 °F
